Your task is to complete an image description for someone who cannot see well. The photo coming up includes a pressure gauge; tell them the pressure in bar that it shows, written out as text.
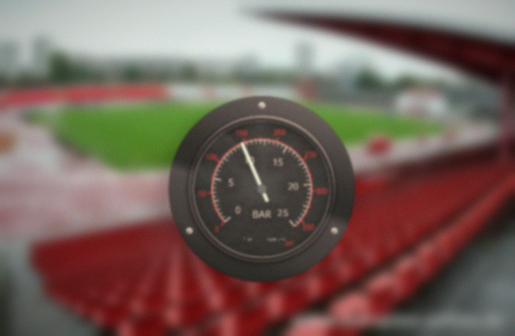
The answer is 10 bar
